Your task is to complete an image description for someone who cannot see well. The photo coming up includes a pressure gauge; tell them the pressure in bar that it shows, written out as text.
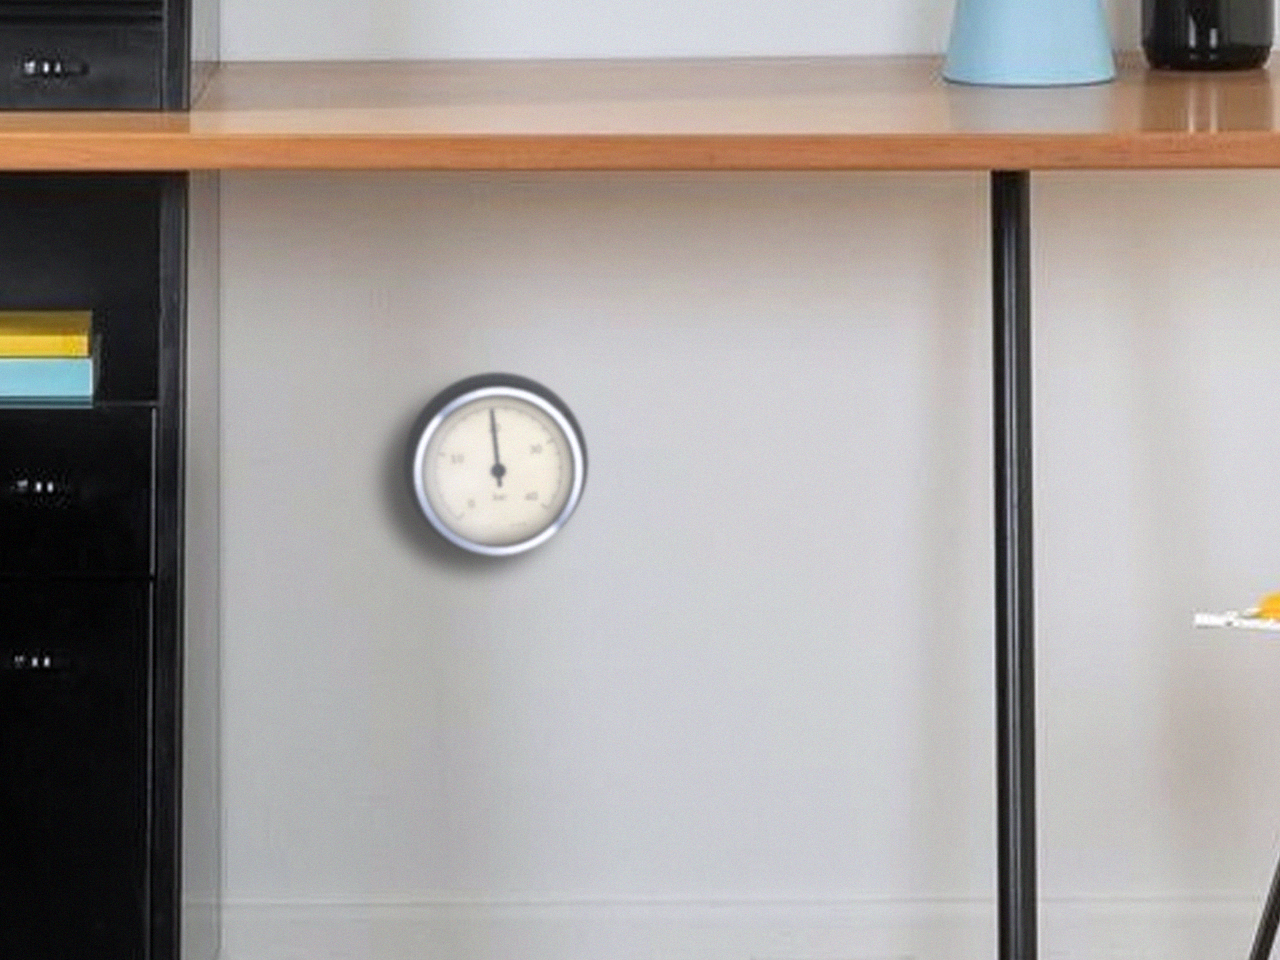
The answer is 20 bar
